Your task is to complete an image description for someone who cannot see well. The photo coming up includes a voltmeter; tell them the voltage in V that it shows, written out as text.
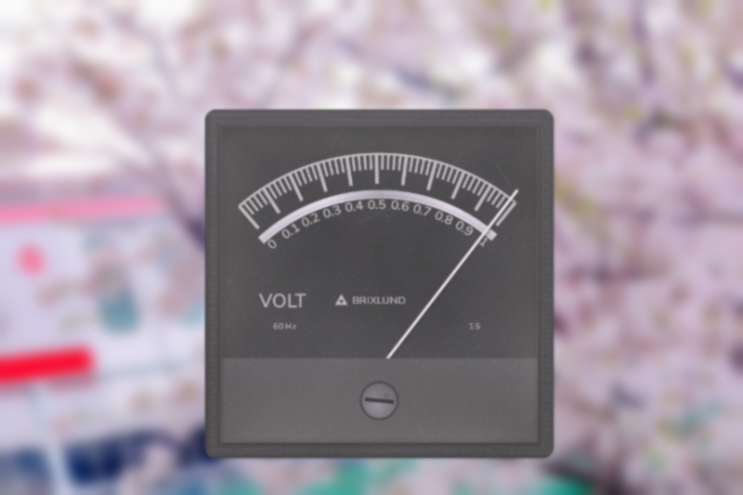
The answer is 0.98 V
